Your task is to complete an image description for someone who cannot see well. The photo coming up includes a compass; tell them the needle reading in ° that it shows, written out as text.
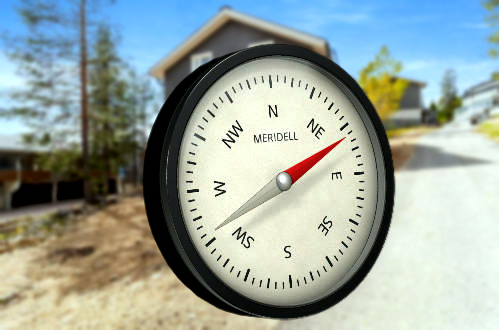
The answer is 65 °
